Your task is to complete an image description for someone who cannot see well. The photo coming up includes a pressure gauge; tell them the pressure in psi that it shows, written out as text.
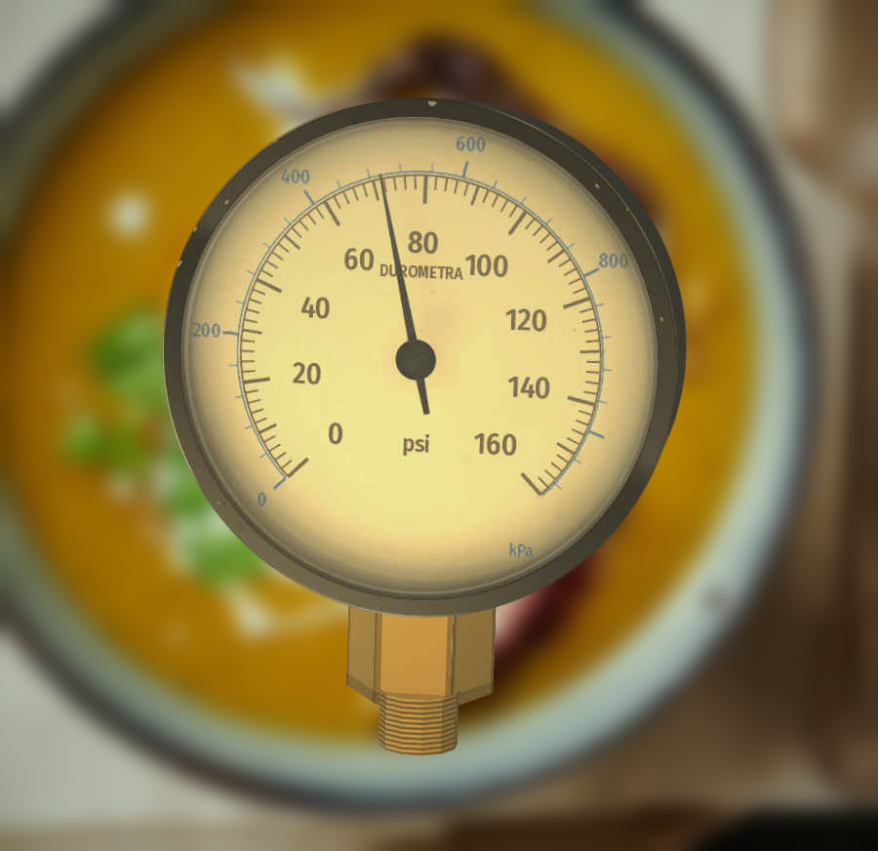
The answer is 72 psi
